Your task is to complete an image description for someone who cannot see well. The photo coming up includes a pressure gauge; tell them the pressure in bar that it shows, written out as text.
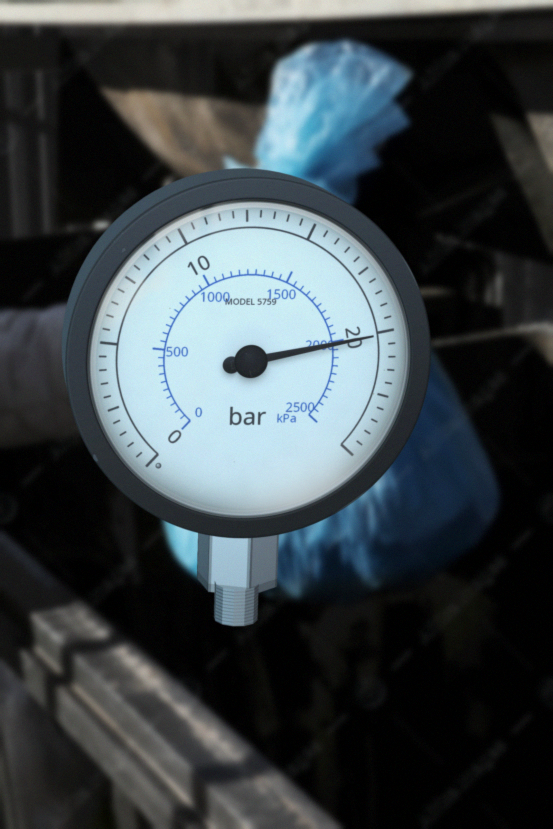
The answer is 20 bar
